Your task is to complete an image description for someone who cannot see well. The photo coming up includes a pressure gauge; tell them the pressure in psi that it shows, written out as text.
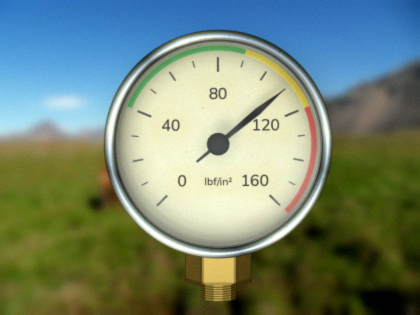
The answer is 110 psi
